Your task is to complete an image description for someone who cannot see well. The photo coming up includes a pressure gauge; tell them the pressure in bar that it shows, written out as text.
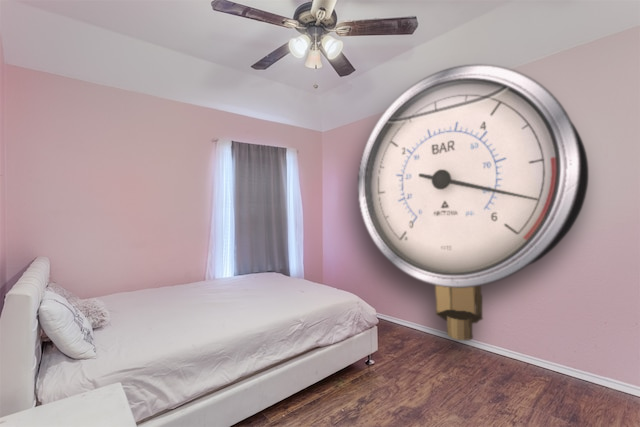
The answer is 5.5 bar
